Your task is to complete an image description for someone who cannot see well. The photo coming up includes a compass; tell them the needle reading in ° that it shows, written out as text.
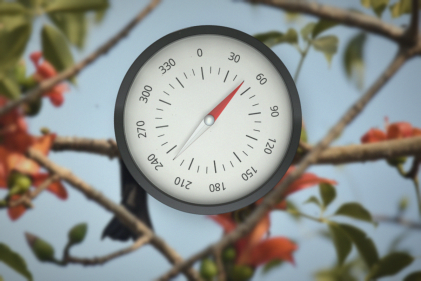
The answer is 50 °
